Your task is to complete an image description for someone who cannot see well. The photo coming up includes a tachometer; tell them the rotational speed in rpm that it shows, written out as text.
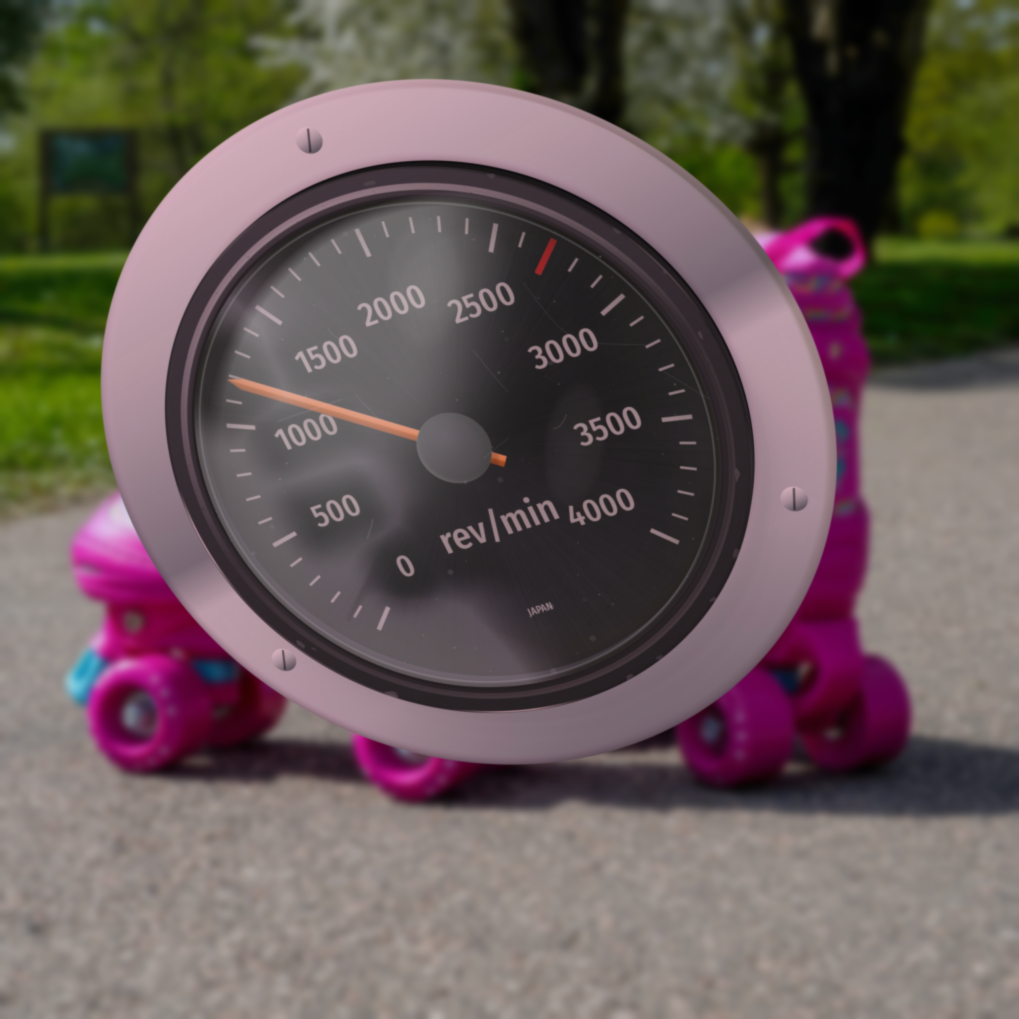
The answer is 1200 rpm
